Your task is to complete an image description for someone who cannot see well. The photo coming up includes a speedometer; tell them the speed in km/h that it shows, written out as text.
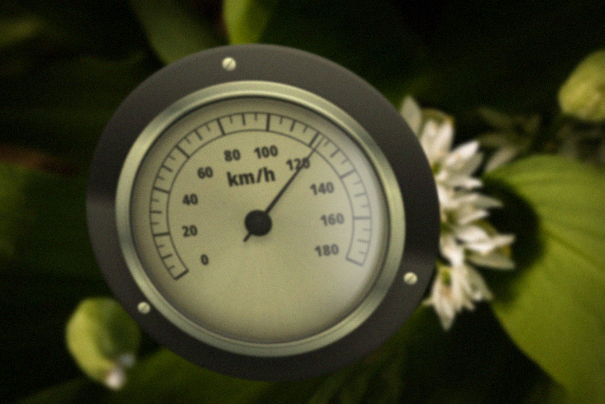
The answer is 122.5 km/h
